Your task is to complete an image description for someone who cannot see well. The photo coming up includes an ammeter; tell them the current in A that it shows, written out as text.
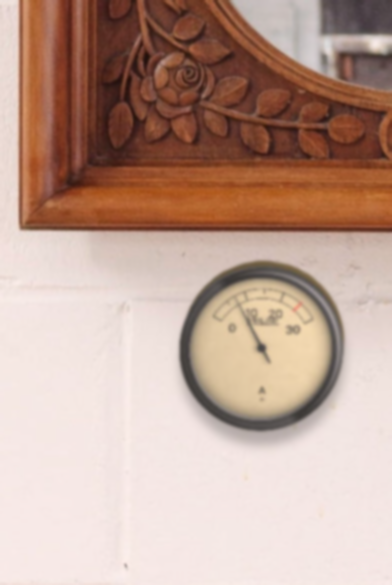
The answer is 7.5 A
